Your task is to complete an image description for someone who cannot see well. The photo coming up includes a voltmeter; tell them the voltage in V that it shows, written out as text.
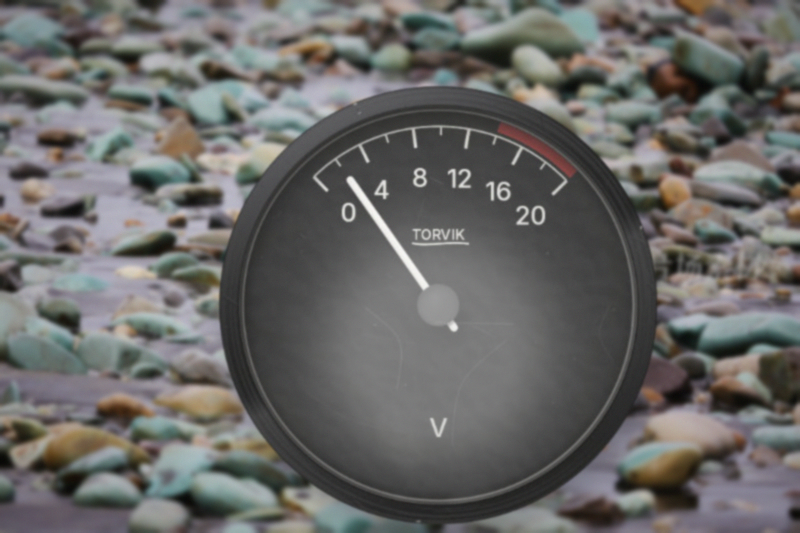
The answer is 2 V
